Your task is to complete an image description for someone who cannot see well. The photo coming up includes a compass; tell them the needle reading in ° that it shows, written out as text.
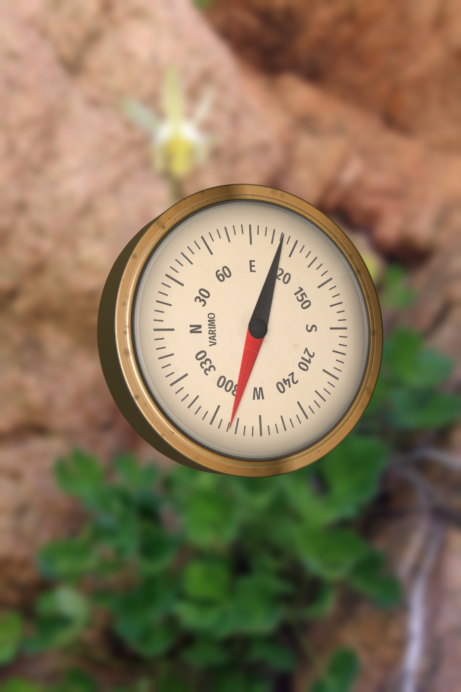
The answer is 290 °
